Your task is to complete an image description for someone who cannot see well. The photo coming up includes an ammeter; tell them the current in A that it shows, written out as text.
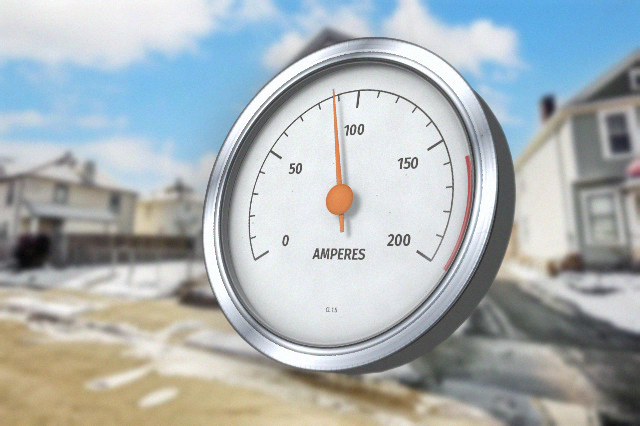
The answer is 90 A
